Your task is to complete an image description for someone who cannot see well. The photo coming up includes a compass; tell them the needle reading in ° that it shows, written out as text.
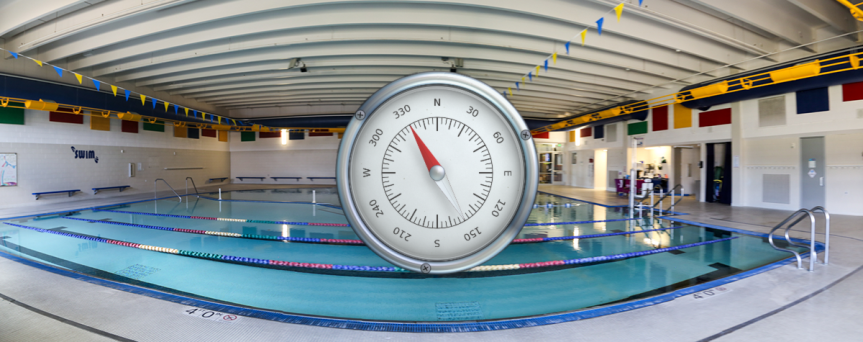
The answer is 330 °
